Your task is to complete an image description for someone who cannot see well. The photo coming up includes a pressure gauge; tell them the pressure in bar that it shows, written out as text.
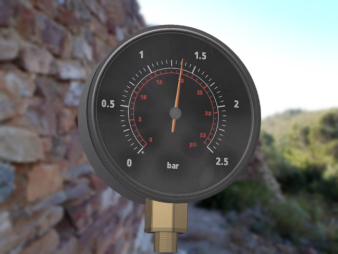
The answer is 1.35 bar
